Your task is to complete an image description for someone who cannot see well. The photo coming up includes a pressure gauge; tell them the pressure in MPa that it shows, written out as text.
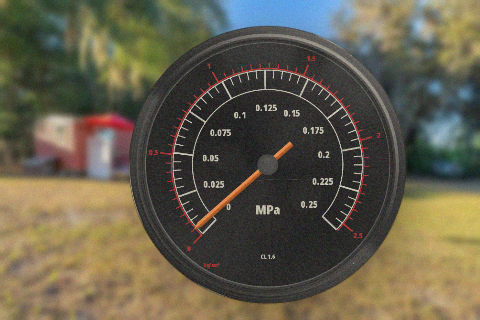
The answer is 0.005 MPa
